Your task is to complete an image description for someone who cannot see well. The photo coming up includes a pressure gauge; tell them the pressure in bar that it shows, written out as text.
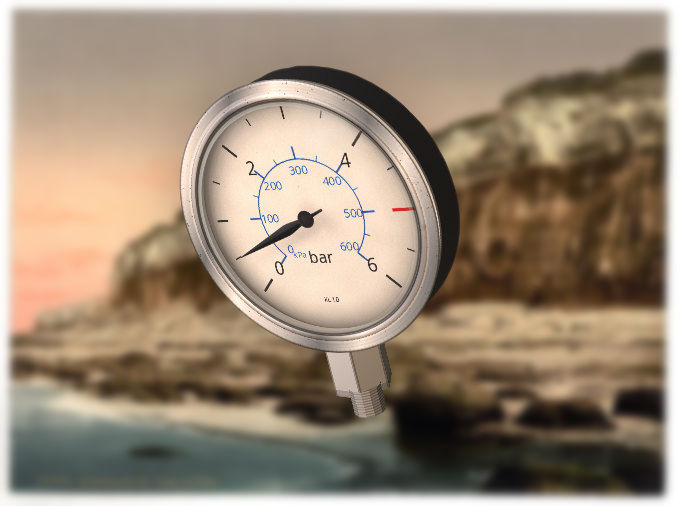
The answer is 0.5 bar
